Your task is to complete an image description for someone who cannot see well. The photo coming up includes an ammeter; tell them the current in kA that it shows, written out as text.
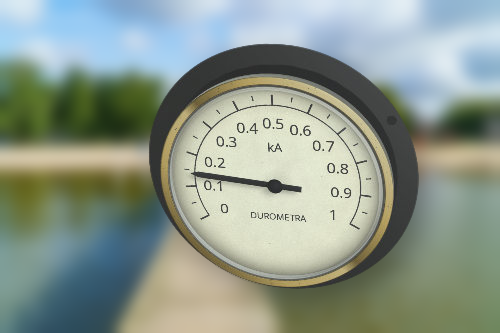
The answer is 0.15 kA
